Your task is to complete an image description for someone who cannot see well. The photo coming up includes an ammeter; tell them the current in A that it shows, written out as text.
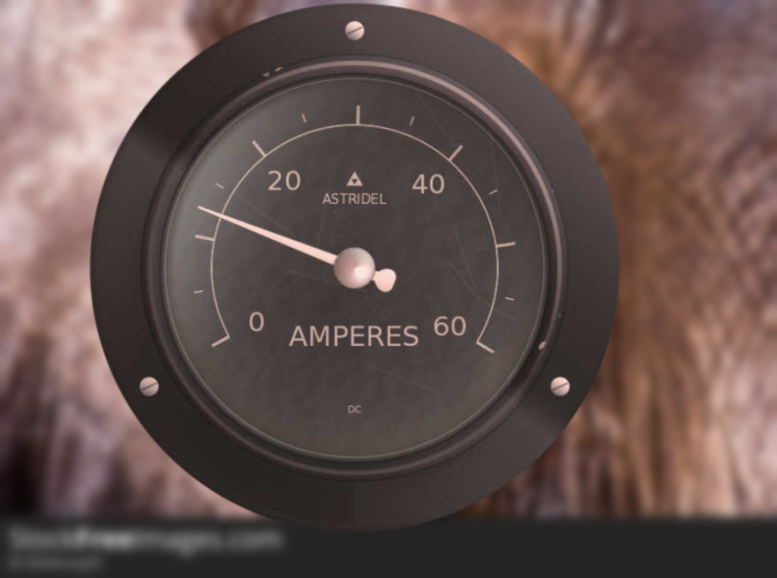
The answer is 12.5 A
